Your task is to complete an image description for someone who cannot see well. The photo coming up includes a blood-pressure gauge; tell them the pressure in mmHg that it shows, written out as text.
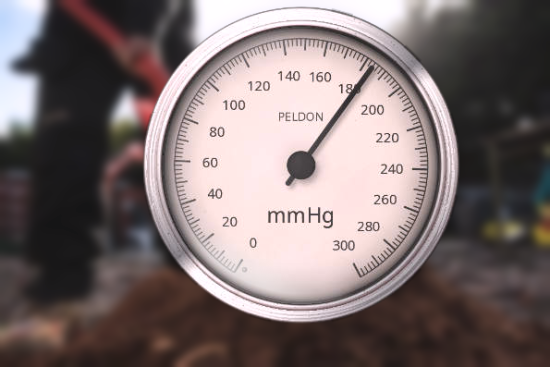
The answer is 184 mmHg
